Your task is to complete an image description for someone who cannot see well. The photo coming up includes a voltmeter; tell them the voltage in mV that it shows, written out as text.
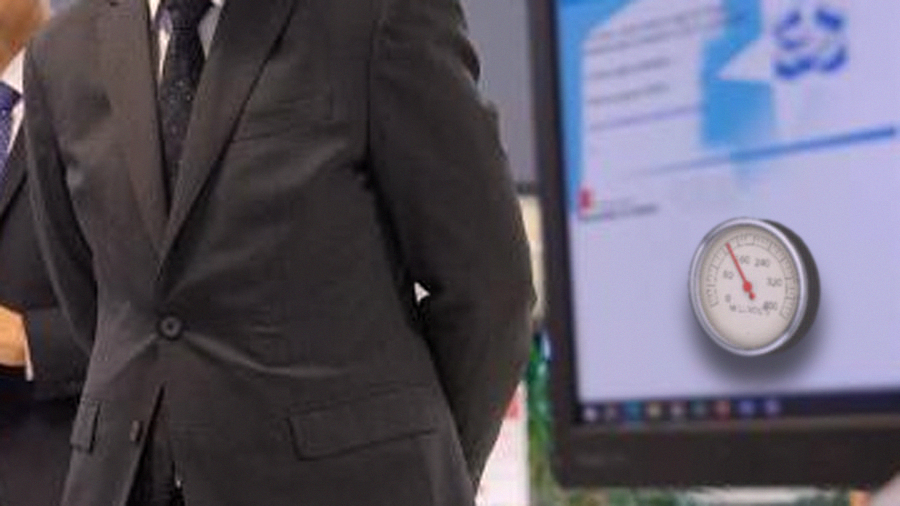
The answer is 140 mV
